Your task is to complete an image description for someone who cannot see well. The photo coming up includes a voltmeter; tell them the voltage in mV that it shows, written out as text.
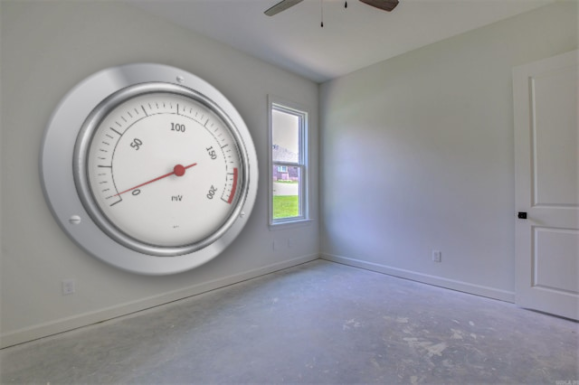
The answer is 5 mV
